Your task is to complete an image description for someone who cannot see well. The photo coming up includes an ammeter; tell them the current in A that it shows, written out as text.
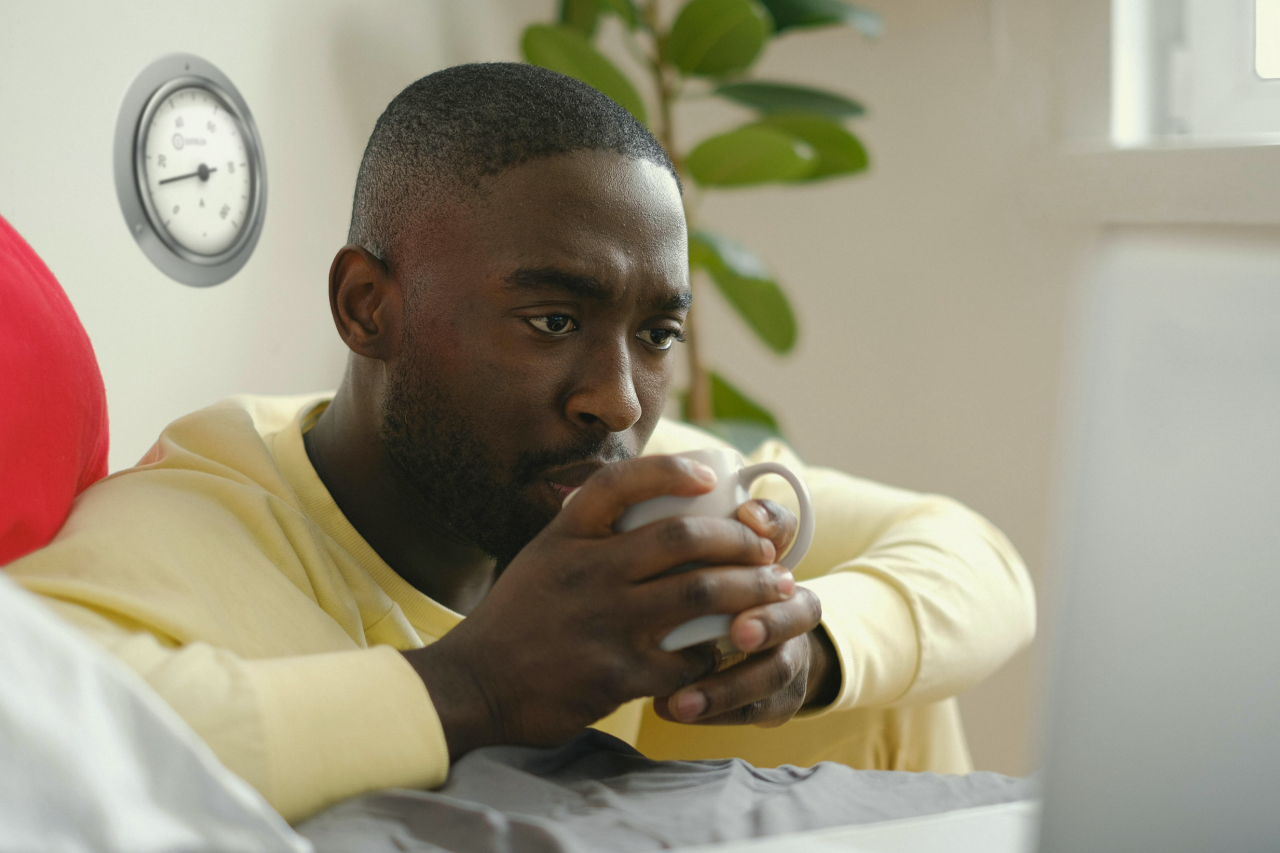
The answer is 12.5 A
